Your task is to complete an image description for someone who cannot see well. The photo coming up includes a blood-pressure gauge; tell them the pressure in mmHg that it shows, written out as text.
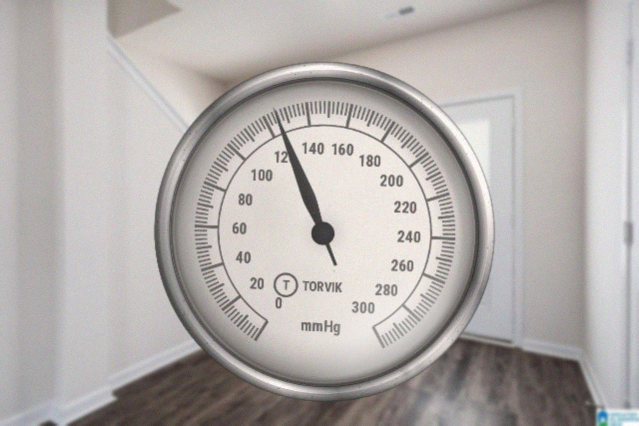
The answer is 126 mmHg
